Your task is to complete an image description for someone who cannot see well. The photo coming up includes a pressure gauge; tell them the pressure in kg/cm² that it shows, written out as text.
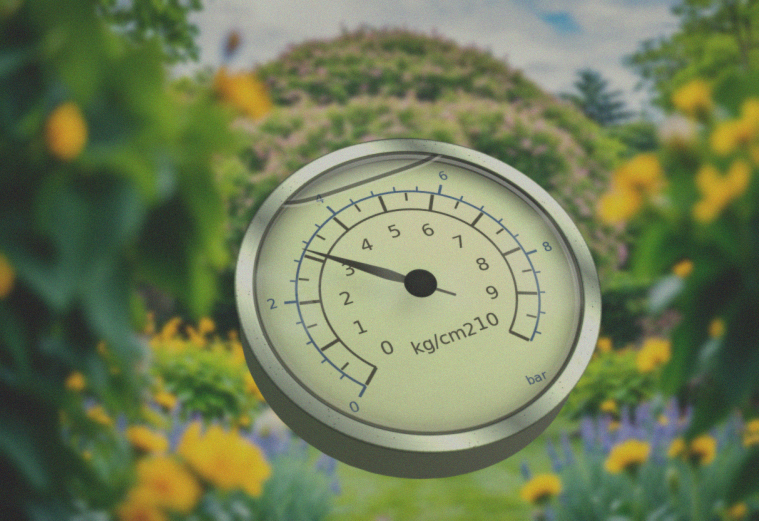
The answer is 3 kg/cm²
